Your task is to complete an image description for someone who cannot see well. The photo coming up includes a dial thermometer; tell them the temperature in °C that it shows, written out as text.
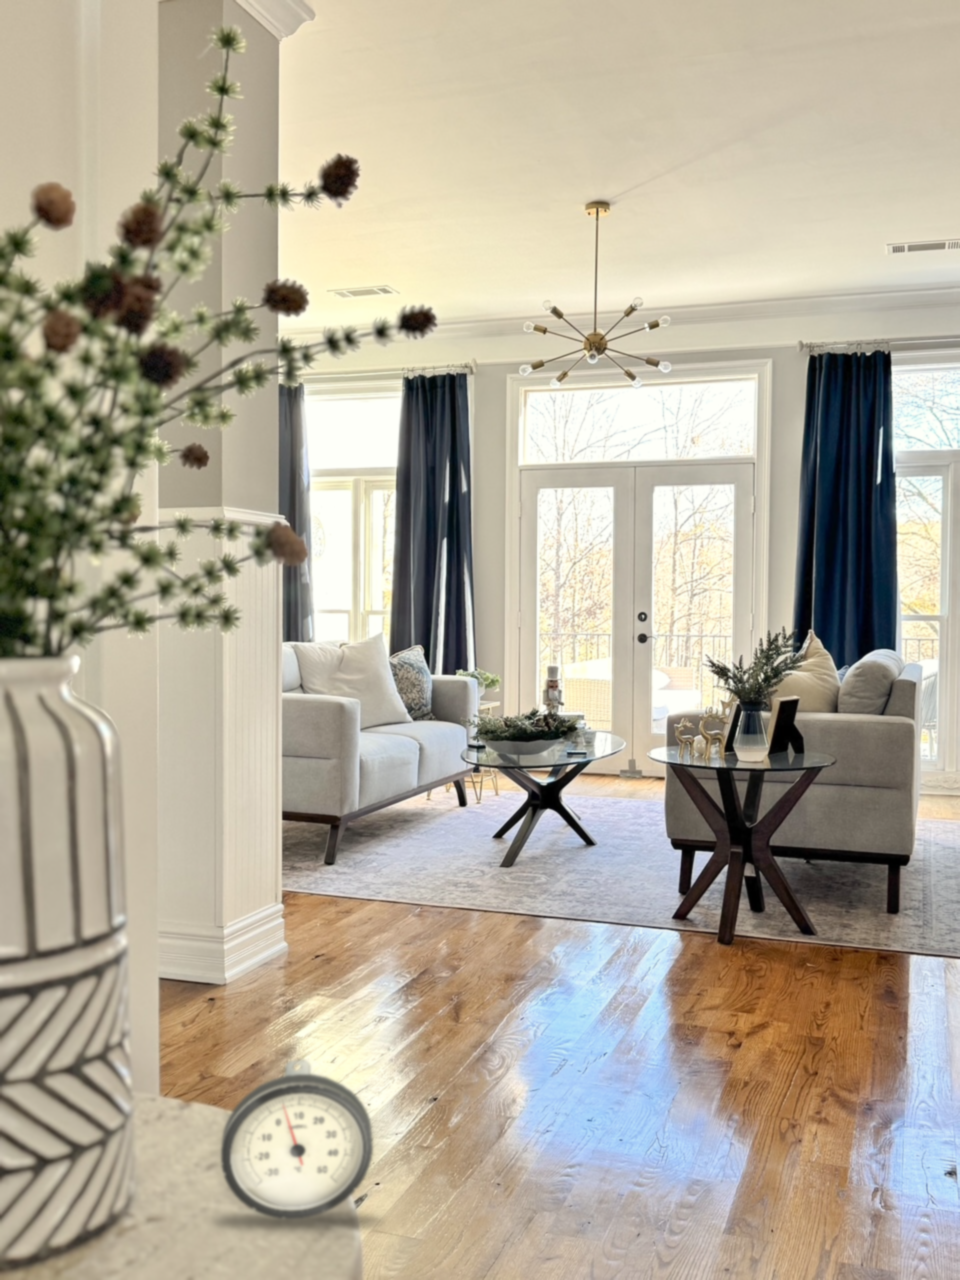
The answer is 5 °C
